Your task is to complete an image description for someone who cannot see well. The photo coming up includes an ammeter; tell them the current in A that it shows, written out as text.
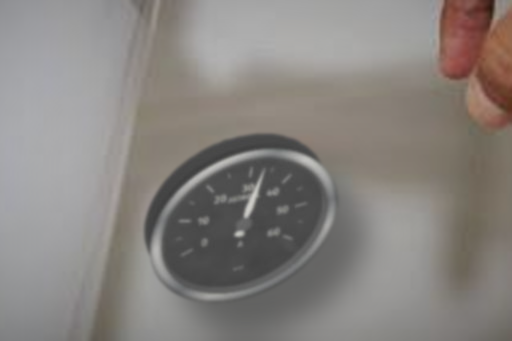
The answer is 32.5 A
